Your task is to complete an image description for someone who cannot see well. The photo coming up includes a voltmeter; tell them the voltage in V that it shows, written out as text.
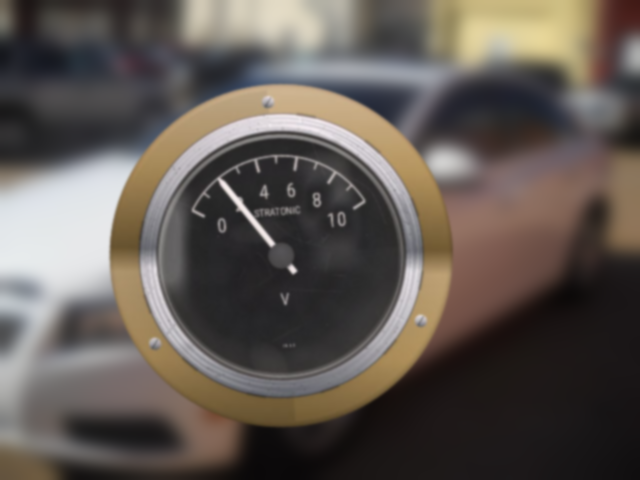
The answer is 2 V
